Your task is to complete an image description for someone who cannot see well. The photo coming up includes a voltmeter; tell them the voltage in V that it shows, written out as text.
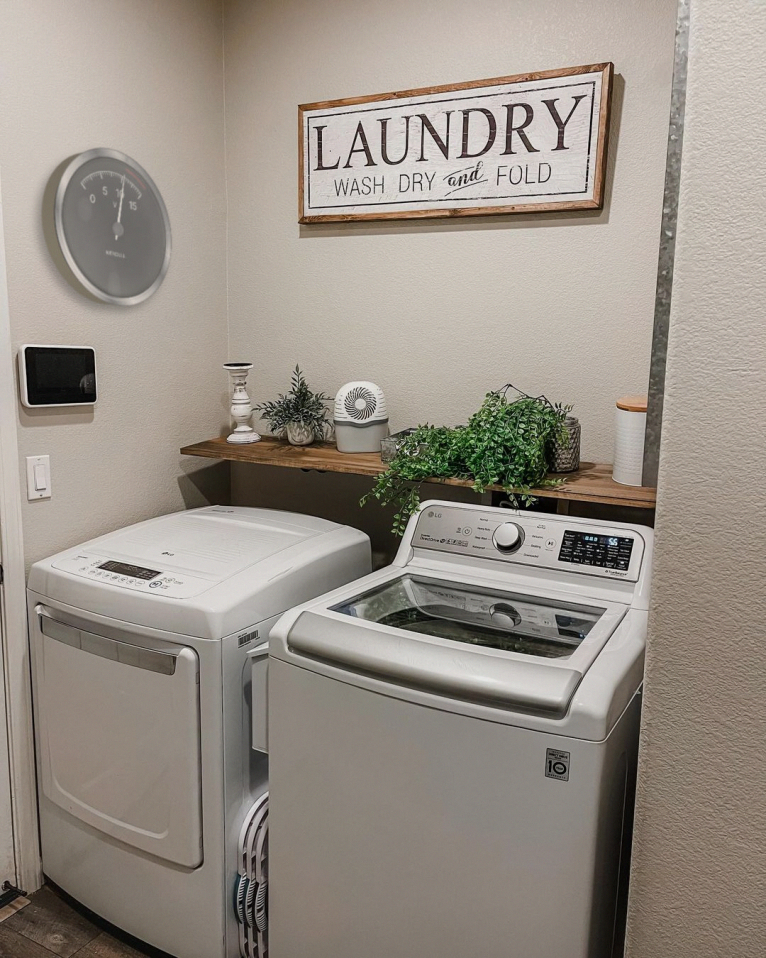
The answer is 10 V
